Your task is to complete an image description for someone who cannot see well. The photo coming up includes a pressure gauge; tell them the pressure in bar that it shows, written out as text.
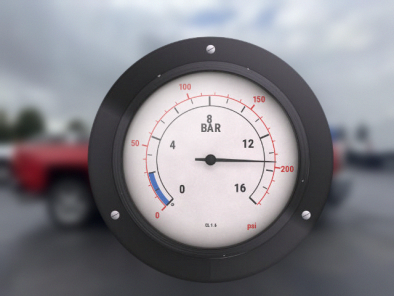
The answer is 13.5 bar
